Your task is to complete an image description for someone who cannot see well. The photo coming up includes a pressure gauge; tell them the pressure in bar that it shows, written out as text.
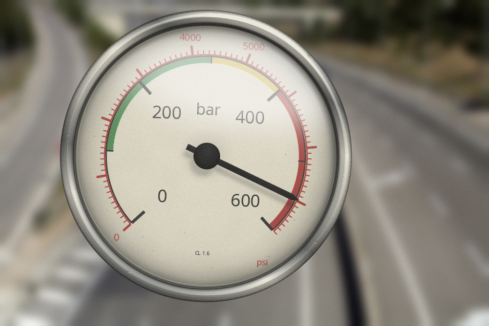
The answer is 550 bar
